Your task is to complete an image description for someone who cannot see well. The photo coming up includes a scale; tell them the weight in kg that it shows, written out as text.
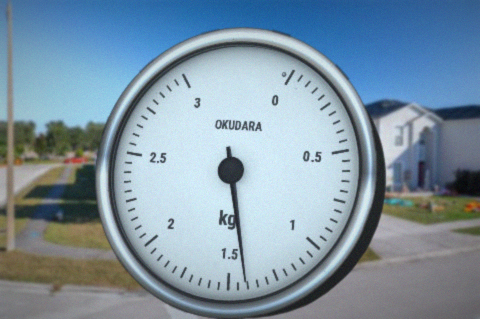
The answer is 1.4 kg
